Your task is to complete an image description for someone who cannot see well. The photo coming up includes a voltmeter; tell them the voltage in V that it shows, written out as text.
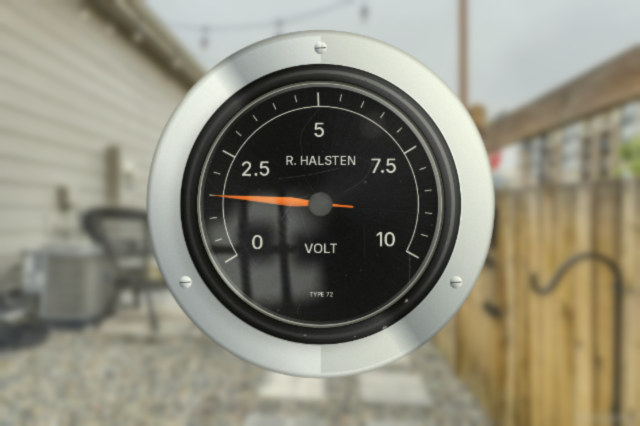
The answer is 1.5 V
